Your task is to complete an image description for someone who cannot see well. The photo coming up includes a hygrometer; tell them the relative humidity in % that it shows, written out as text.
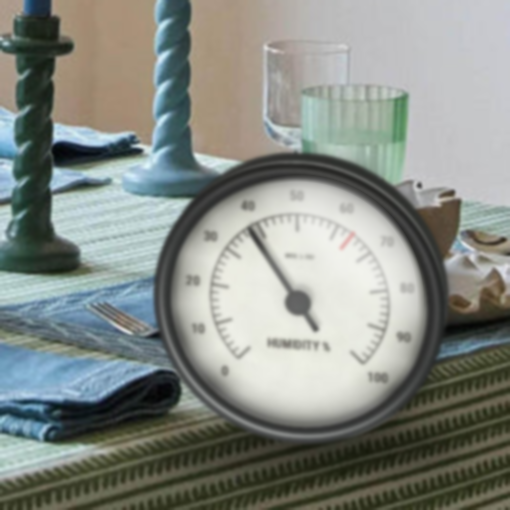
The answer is 38 %
